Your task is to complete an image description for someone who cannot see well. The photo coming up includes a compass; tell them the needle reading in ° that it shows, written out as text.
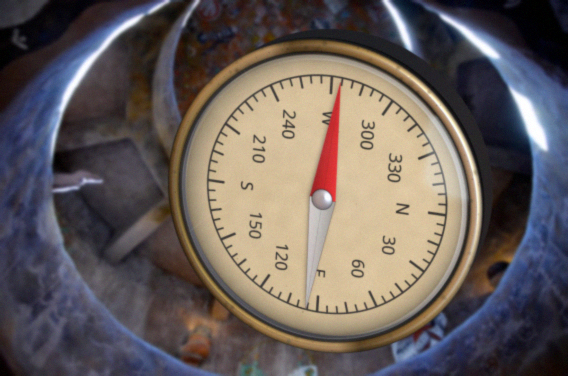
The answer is 275 °
